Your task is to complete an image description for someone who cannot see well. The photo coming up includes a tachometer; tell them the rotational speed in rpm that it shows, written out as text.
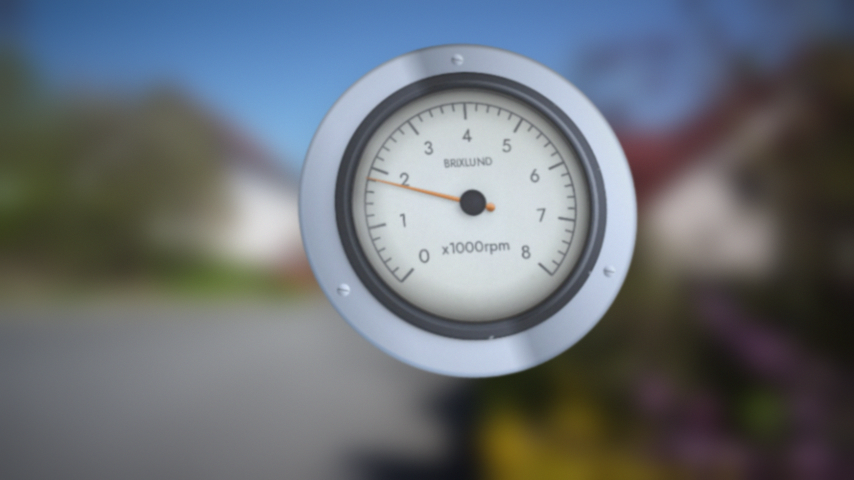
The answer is 1800 rpm
